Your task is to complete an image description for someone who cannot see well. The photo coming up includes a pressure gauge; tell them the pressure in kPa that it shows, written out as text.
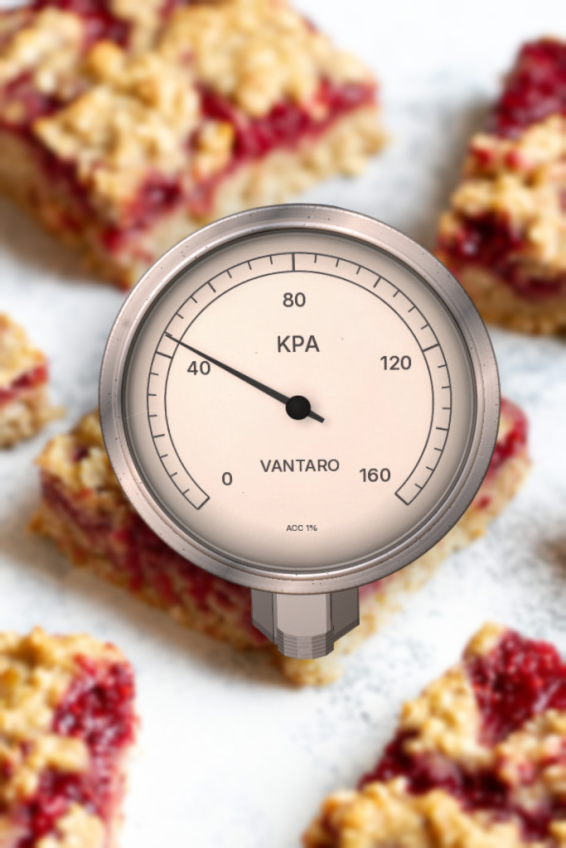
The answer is 45 kPa
